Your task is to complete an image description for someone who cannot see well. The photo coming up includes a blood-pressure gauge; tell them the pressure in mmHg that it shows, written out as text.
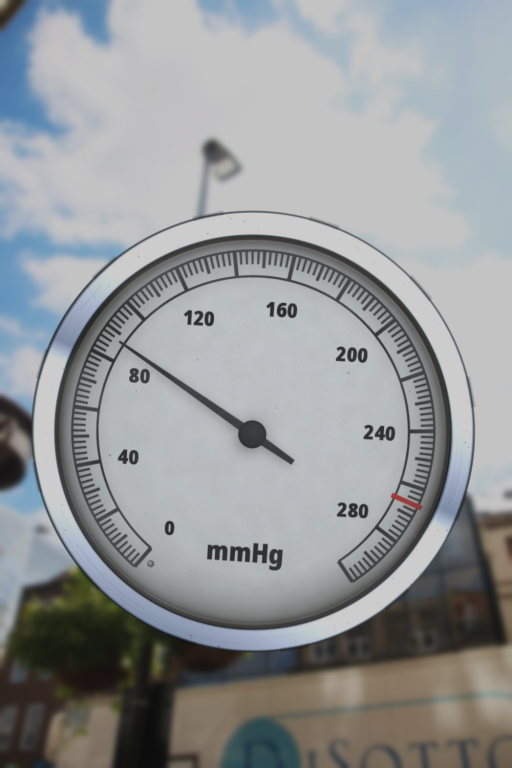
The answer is 88 mmHg
